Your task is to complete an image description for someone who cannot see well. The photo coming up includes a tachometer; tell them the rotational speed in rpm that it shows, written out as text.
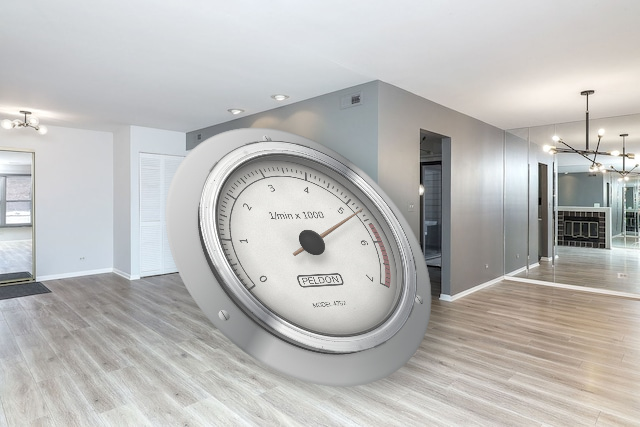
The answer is 5300 rpm
